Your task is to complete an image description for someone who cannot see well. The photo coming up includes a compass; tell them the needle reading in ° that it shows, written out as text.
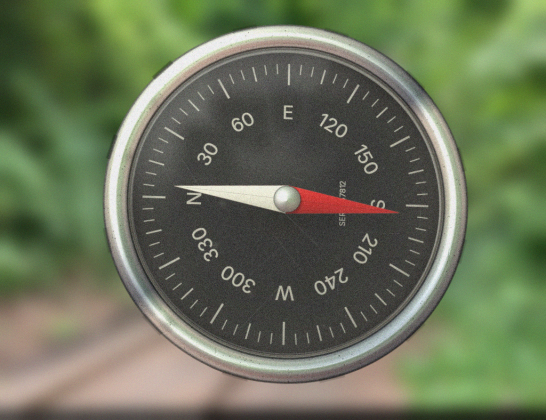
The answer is 185 °
